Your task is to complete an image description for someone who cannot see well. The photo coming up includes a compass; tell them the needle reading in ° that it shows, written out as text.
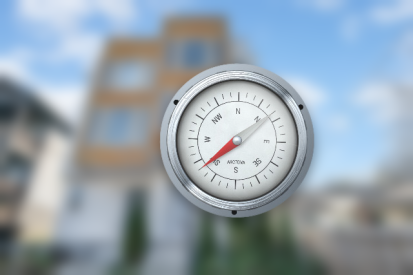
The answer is 230 °
